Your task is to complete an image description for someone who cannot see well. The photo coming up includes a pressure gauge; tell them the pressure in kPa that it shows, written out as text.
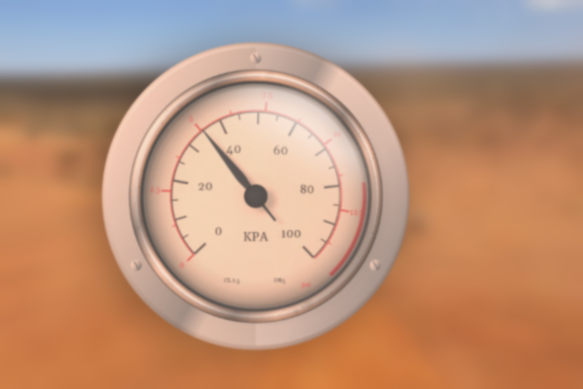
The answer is 35 kPa
